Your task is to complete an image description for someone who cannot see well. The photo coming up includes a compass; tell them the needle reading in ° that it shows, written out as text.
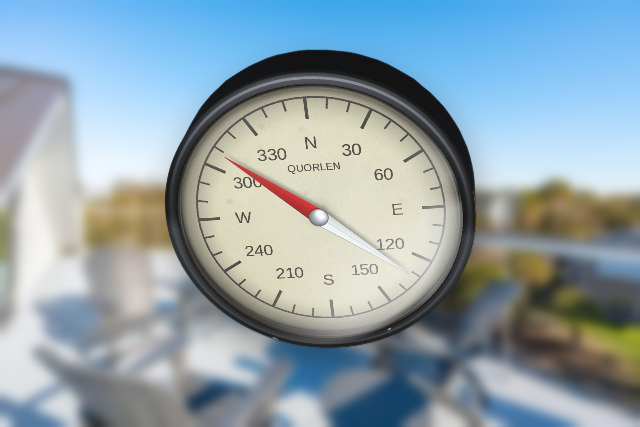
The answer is 310 °
